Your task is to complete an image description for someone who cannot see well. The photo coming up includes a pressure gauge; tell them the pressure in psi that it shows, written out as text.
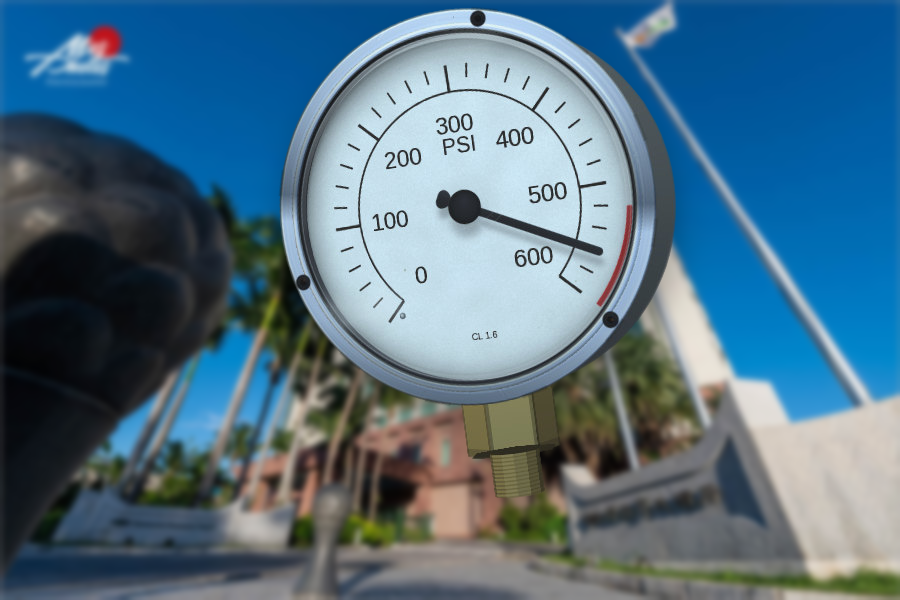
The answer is 560 psi
